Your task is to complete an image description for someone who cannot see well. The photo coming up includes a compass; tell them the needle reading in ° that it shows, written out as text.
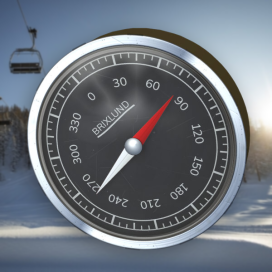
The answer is 80 °
